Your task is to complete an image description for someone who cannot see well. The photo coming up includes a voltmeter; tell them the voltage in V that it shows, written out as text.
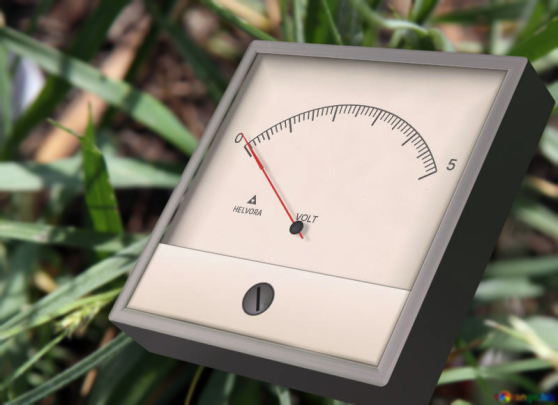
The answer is 0.1 V
